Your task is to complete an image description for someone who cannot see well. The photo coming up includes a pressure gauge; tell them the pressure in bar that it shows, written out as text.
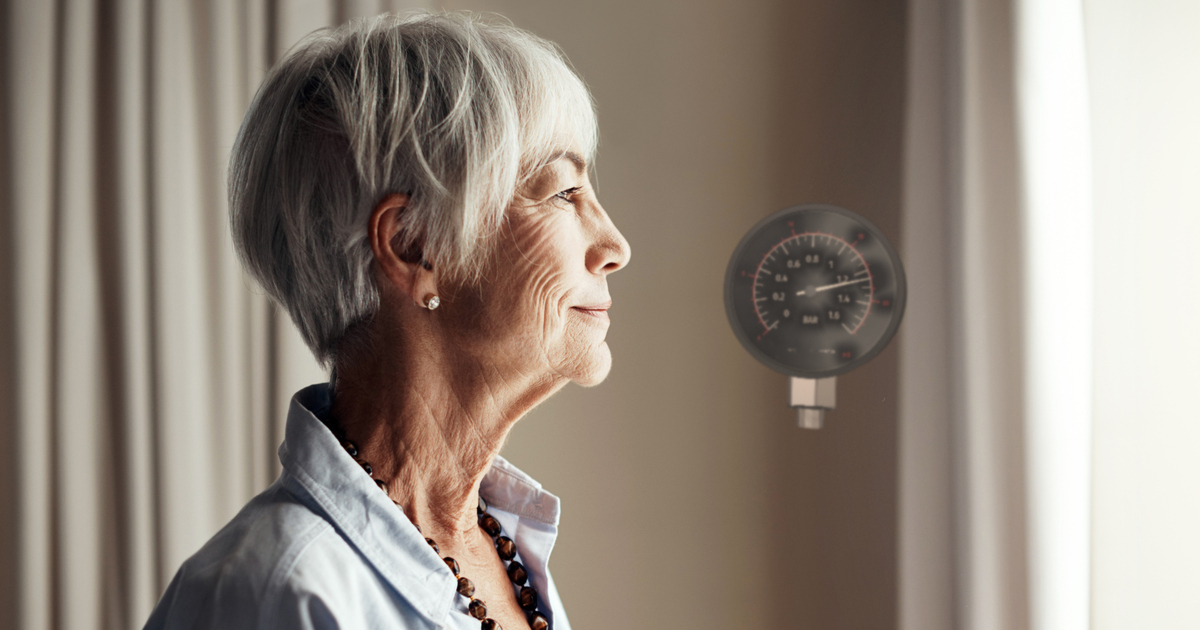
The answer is 1.25 bar
